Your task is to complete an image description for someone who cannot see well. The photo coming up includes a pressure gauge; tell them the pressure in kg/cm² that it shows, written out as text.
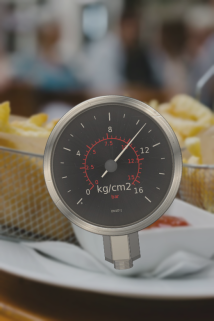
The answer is 10.5 kg/cm²
